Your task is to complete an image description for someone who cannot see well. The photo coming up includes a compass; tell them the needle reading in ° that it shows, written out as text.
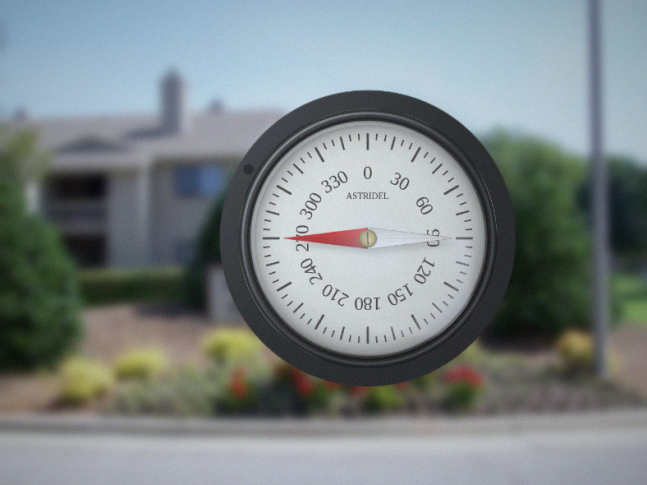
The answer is 270 °
